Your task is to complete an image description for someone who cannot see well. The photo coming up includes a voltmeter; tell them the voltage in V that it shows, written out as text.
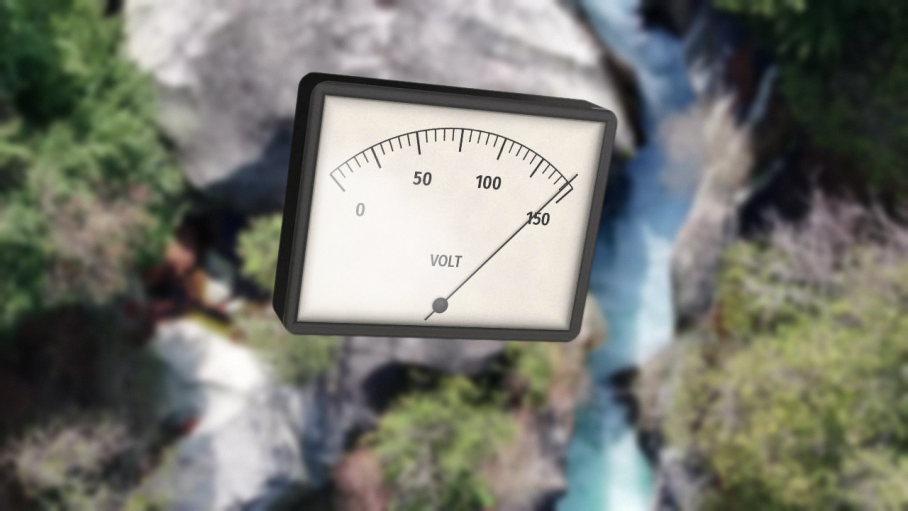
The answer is 145 V
